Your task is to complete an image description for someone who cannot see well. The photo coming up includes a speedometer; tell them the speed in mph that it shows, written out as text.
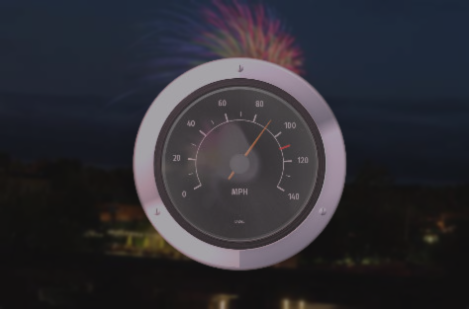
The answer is 90 mph
